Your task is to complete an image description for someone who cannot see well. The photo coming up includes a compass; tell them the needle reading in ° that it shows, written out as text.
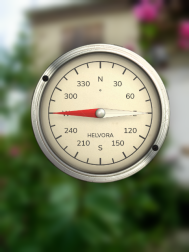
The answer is 270 °
